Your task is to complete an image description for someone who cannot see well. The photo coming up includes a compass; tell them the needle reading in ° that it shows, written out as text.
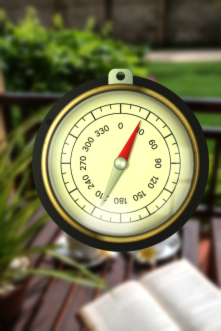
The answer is 25 °
